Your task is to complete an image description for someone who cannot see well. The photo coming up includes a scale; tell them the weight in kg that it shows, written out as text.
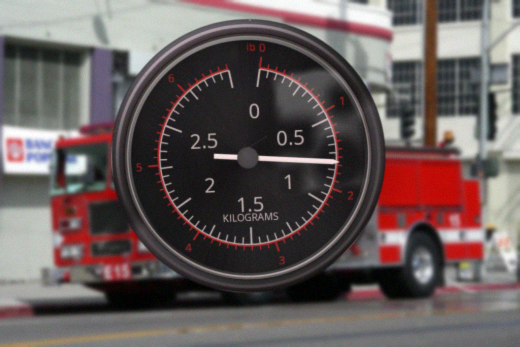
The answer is 0.75 kg
